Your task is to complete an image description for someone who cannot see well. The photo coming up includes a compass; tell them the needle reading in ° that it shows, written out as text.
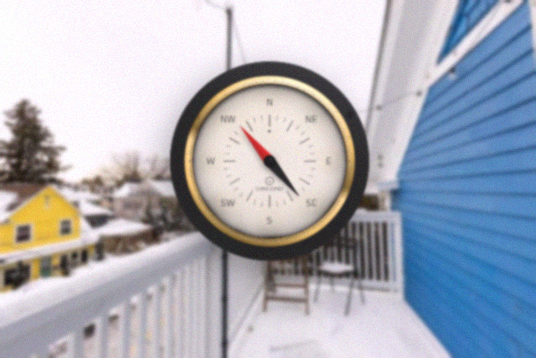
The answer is 320 °
